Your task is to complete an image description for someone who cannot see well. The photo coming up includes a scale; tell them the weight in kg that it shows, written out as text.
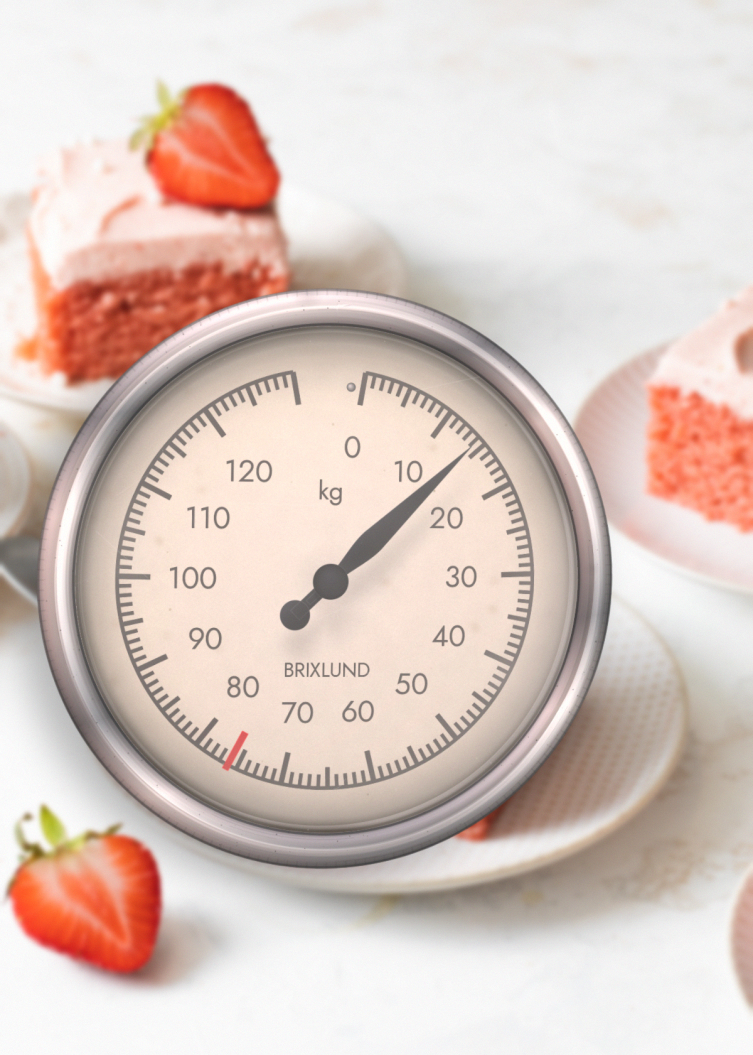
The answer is 14 kg
